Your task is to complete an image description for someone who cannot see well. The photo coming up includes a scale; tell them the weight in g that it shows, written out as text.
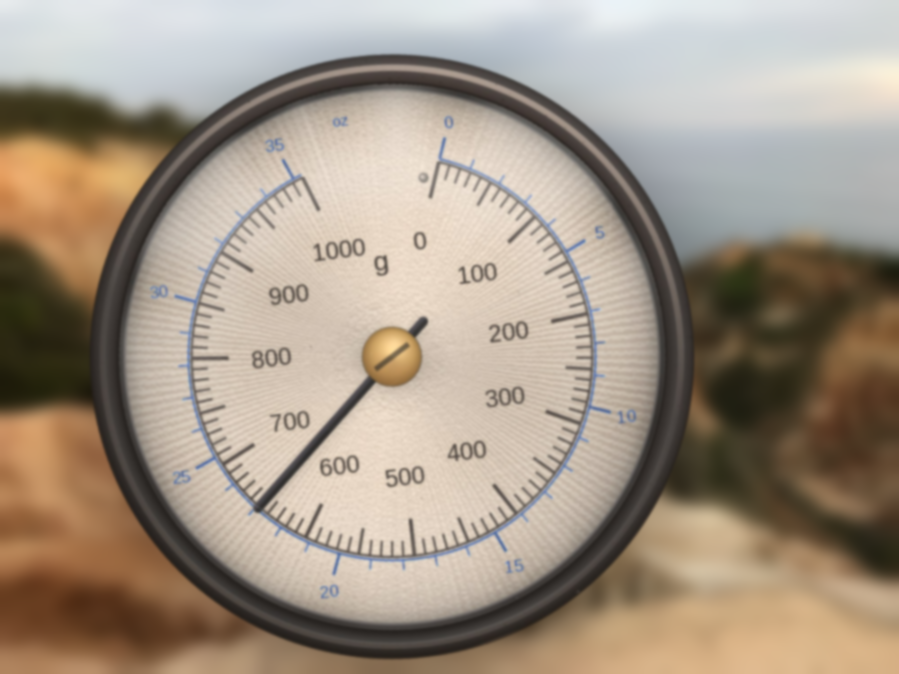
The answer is 650 g
